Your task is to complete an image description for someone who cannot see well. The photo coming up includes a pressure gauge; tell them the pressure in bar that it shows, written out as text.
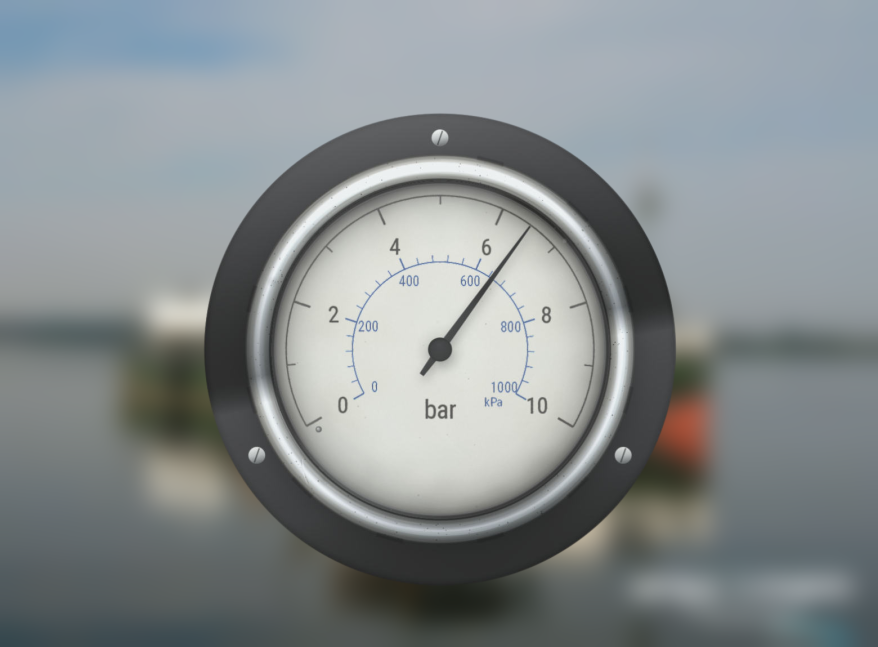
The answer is 6.5 bar
